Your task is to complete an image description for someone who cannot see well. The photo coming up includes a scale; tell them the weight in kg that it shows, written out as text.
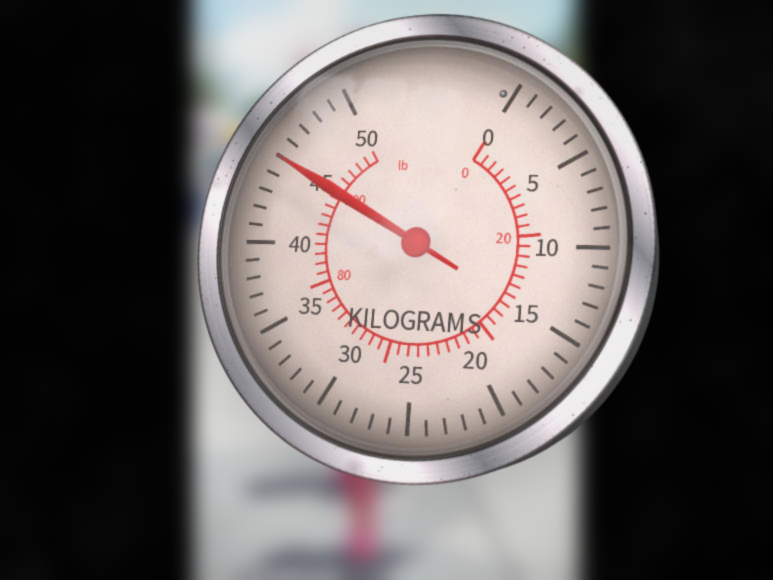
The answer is 45 kg
